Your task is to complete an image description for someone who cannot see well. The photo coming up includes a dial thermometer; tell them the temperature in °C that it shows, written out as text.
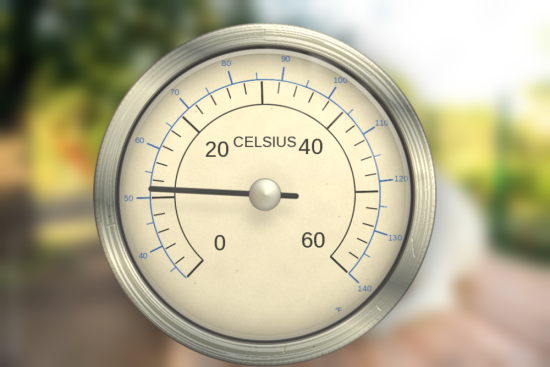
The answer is 11 °C
